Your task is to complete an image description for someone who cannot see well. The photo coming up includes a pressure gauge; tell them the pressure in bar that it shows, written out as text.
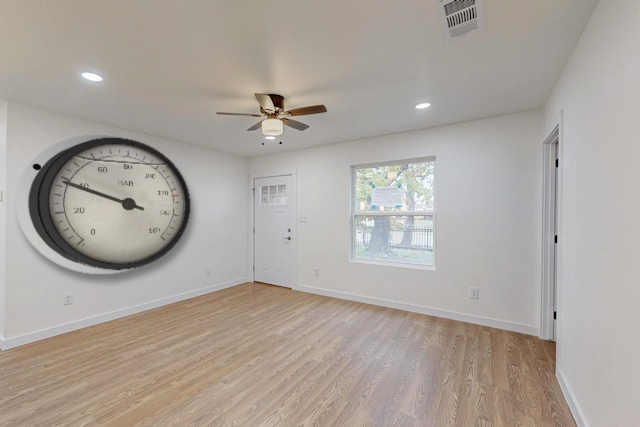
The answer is 37.5 bar
